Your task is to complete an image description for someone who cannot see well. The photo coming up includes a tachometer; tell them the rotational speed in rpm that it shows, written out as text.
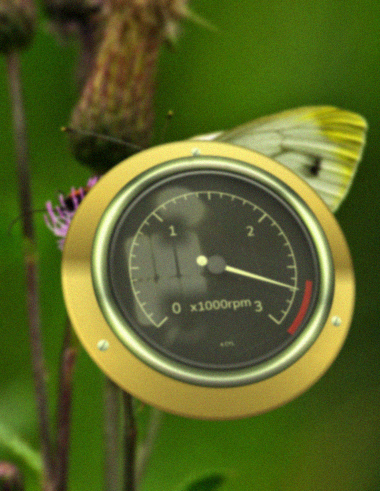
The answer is 2700 rpm
